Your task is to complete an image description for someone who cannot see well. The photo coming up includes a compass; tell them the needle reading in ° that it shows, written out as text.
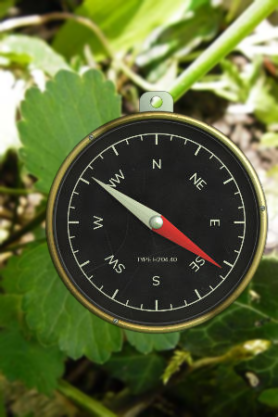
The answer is 125 °
